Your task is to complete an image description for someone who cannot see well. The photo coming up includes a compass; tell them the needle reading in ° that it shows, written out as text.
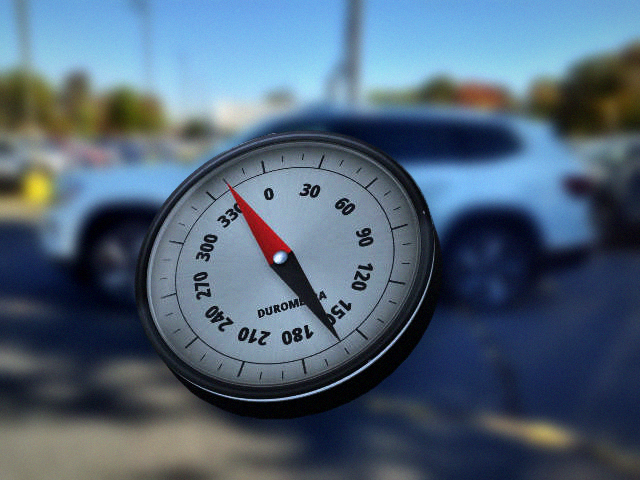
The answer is 340 °
